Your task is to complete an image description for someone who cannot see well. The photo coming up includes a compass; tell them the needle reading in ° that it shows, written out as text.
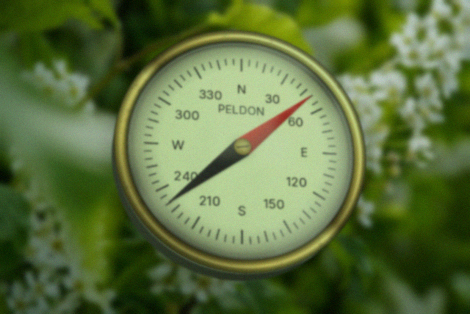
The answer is 50 °
